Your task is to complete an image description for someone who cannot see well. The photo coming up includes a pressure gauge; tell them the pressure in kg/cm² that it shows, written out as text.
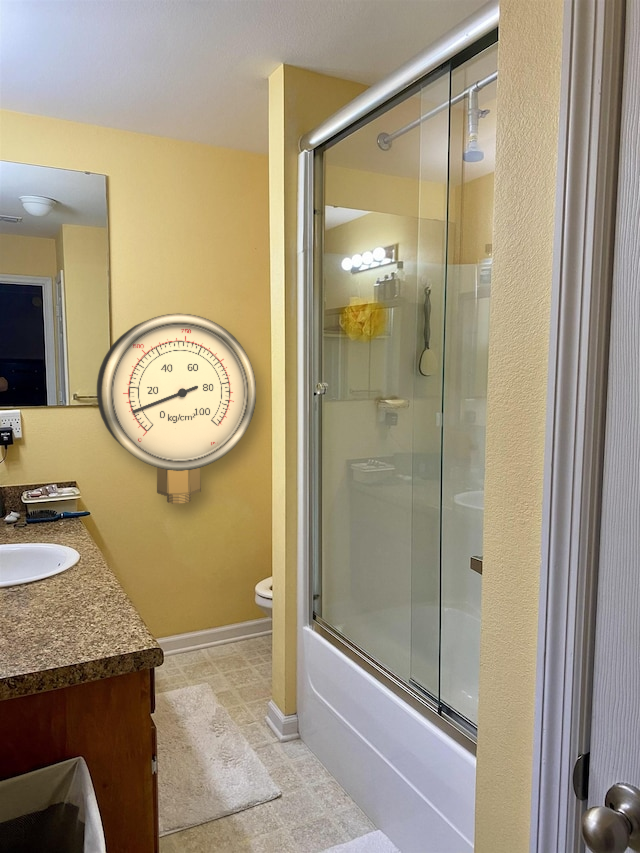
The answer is 10 kg/cm²
